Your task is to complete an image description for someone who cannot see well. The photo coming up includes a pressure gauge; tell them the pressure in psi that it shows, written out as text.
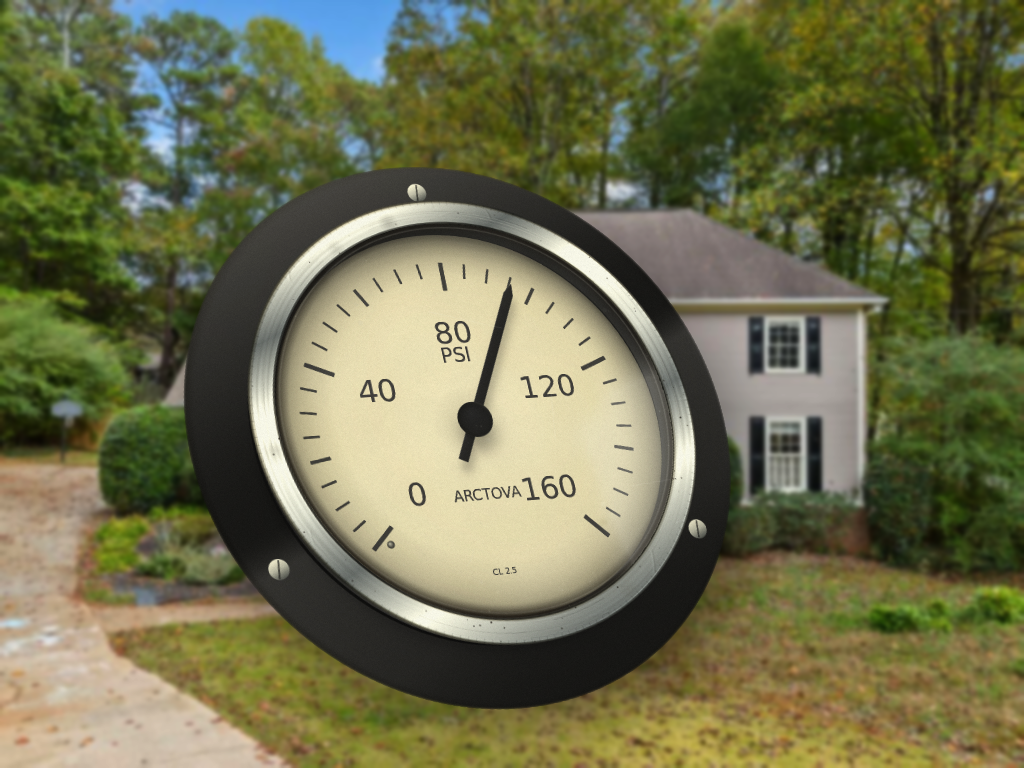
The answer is 95 psi
